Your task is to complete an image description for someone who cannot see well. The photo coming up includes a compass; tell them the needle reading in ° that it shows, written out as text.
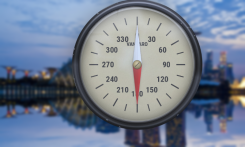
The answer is 180 °
